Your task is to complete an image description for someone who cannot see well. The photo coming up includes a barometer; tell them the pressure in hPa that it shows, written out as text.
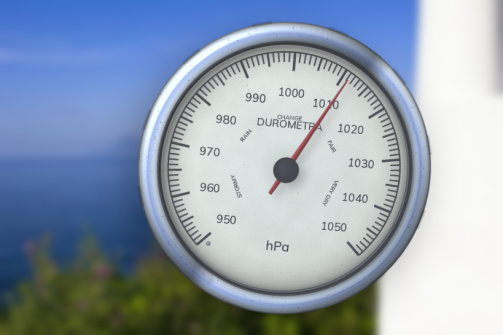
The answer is 1011 hPa
